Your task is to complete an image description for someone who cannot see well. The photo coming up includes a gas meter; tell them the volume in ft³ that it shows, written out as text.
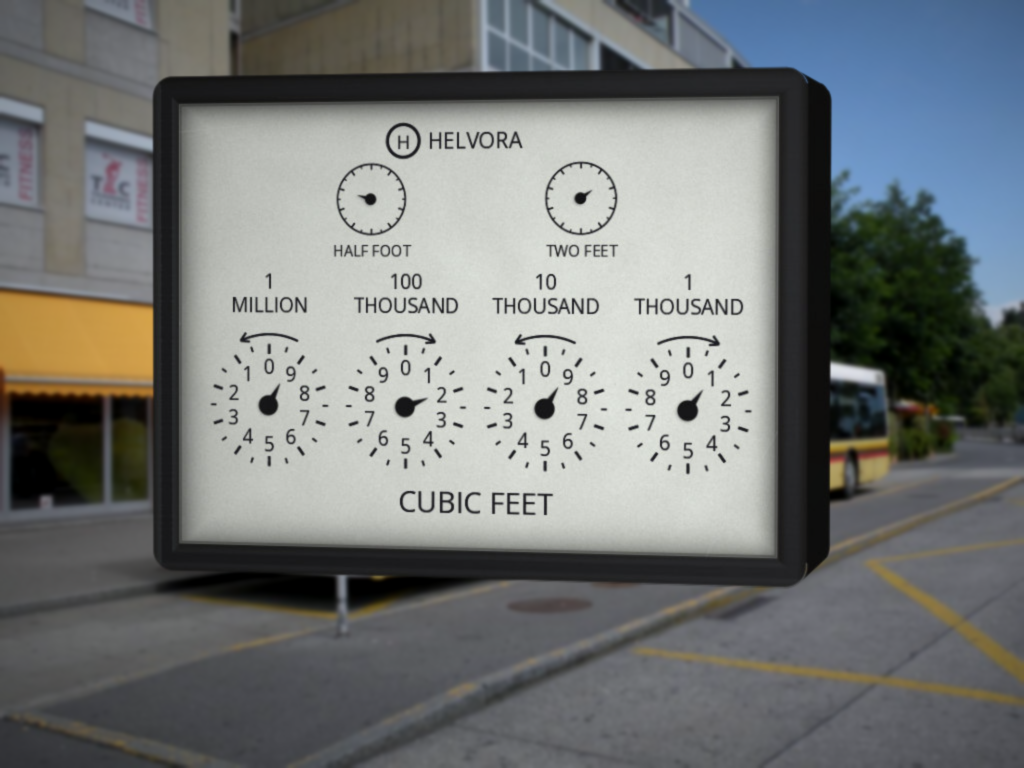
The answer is 919100 ft³
